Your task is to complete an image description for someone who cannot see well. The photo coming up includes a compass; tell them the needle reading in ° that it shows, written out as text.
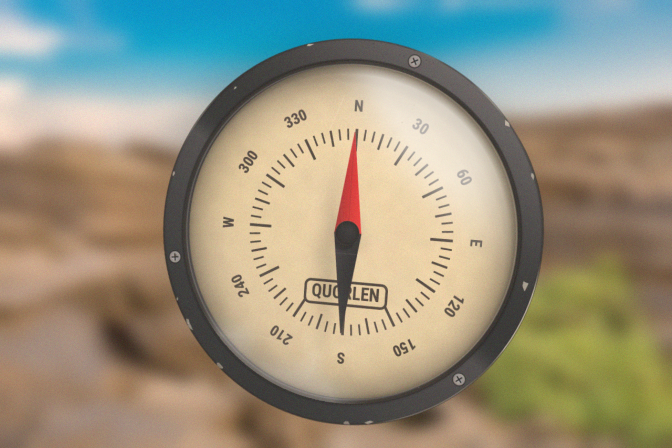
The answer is 0 °
